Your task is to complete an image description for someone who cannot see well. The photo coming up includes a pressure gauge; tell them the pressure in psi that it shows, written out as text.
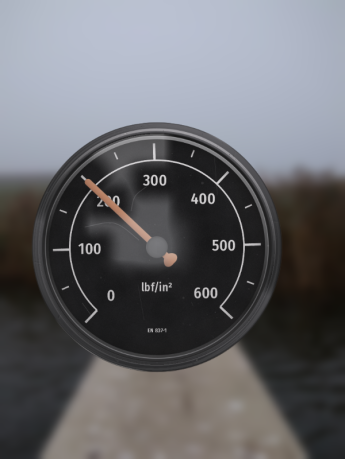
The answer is 200 psi
